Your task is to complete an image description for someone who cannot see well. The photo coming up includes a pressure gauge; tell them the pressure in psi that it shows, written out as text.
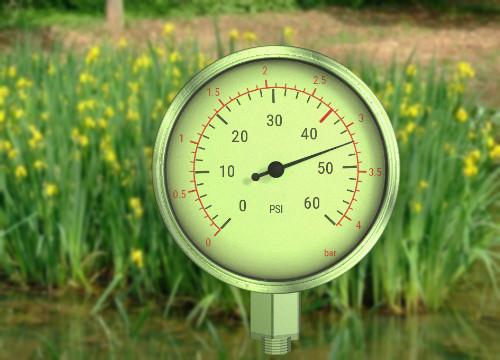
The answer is 46 psi
